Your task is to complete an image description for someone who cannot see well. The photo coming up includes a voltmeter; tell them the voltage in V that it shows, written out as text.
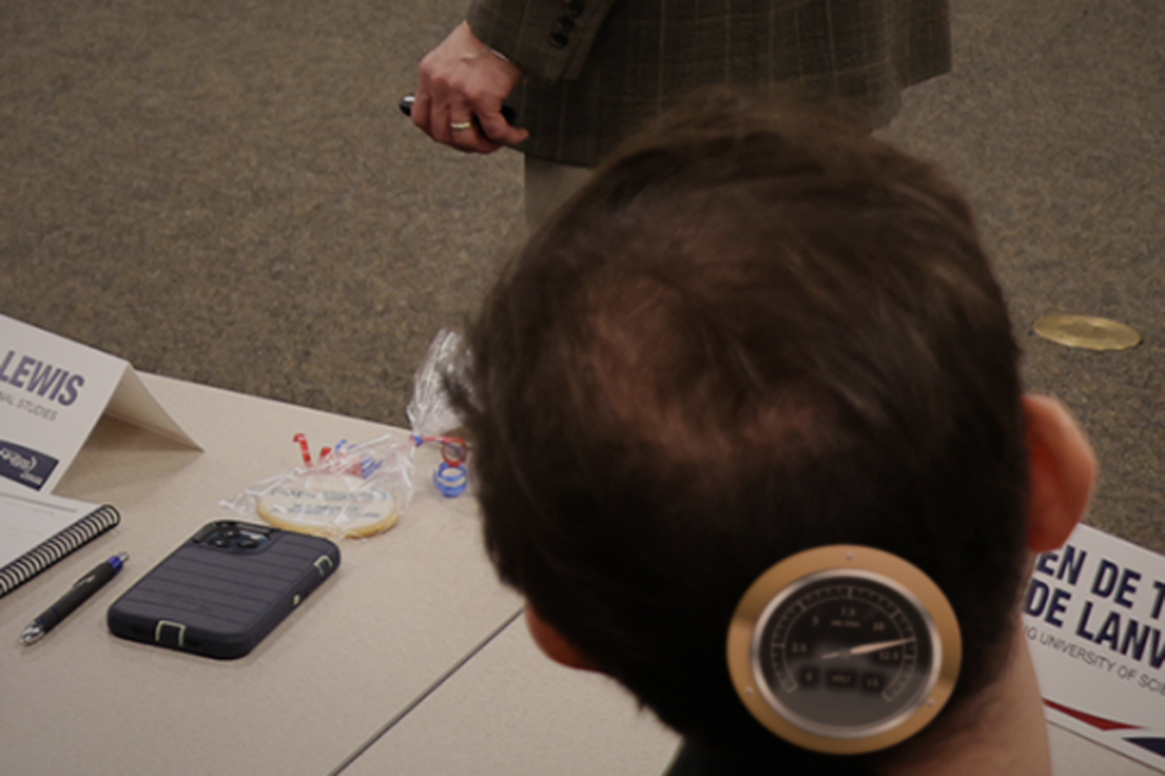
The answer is 11.5 V
